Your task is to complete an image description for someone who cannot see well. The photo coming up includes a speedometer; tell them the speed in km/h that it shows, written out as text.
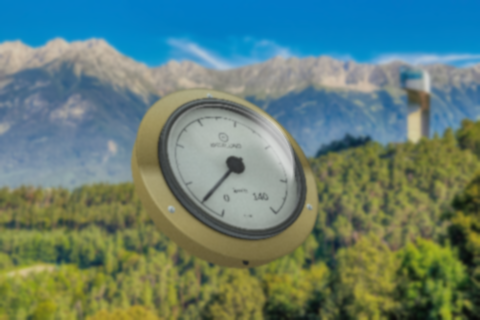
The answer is 10 km/h
